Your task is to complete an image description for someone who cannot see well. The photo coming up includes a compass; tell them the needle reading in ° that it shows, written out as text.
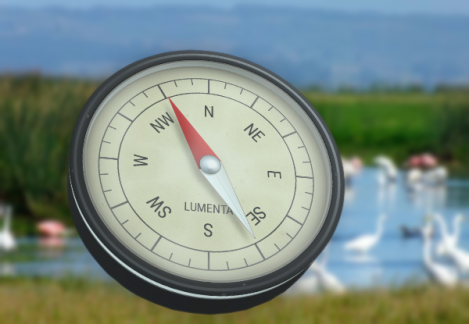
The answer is 330 °
